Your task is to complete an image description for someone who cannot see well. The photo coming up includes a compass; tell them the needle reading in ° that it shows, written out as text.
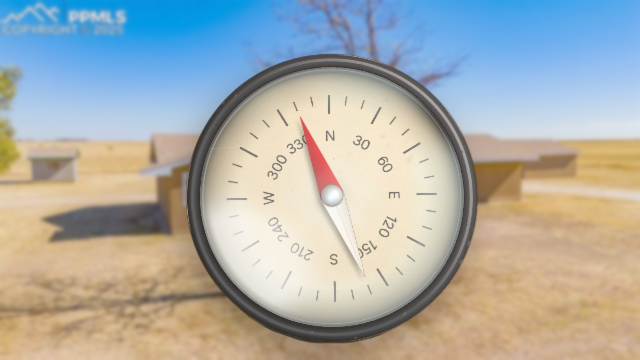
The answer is 340 °
